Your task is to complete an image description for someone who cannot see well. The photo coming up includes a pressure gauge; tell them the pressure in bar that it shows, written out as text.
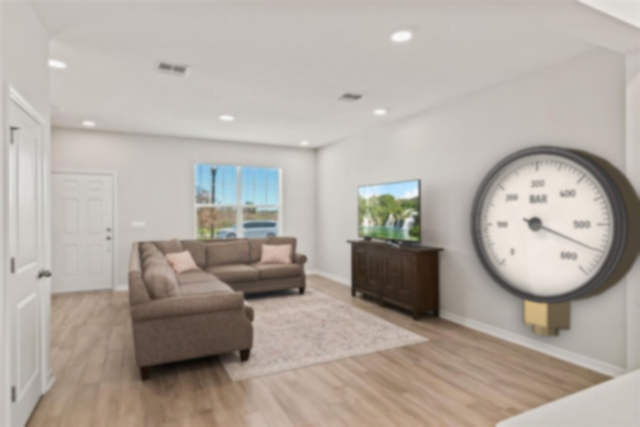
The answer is 550 bar
